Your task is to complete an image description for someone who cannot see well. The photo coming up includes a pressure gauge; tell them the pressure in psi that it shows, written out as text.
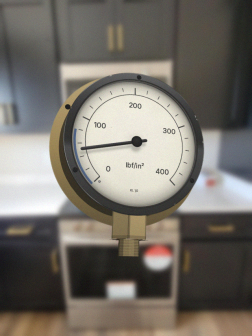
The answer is 50 psi
